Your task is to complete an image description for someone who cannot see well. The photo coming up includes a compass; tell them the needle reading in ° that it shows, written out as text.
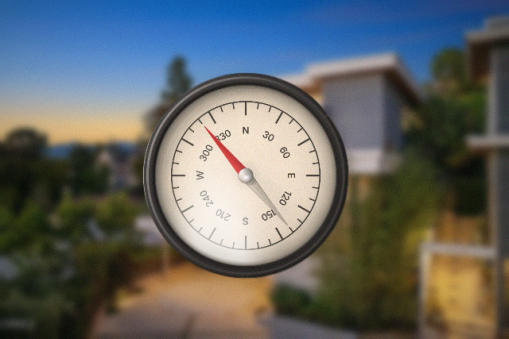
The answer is 320 °
